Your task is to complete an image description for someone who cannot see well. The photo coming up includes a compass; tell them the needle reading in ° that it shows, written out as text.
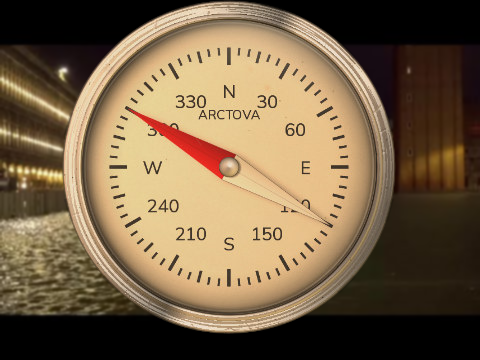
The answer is 300 °
